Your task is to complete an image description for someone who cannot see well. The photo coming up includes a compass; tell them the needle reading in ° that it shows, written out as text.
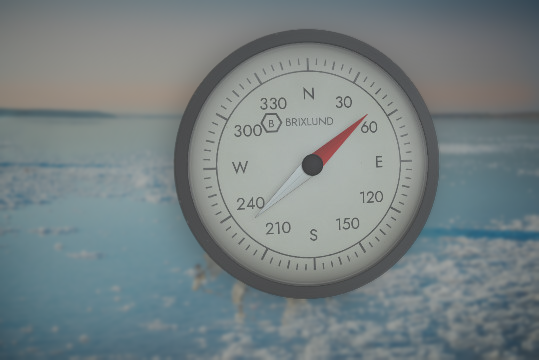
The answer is 50 °
